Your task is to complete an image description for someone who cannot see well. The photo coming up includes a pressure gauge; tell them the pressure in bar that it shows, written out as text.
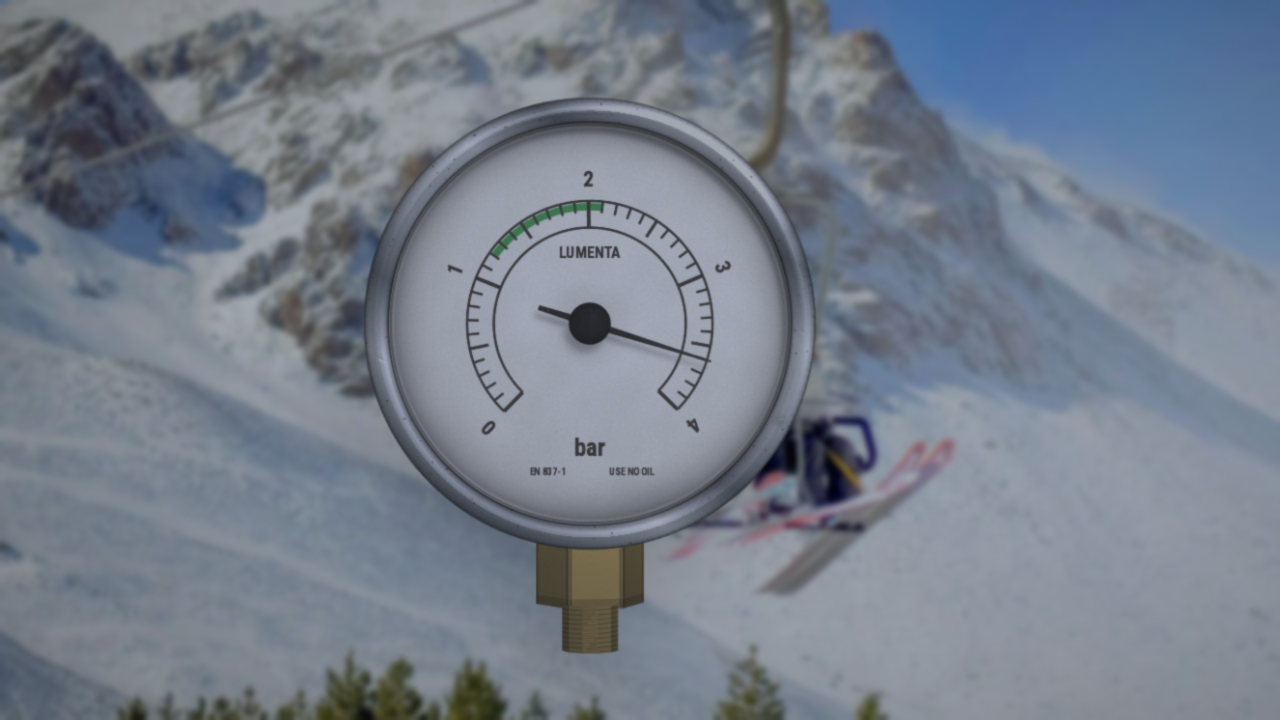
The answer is 3.6 bar
